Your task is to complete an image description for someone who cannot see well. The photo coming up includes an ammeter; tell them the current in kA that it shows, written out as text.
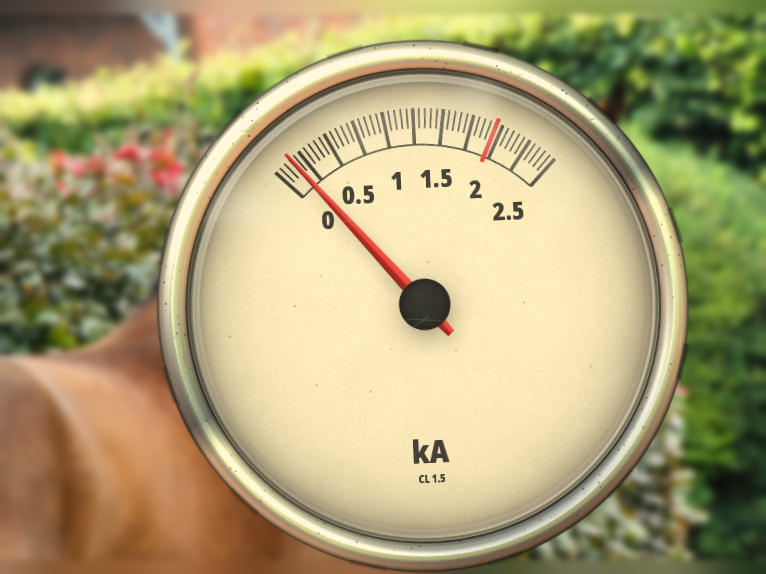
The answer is 0.15 kA
